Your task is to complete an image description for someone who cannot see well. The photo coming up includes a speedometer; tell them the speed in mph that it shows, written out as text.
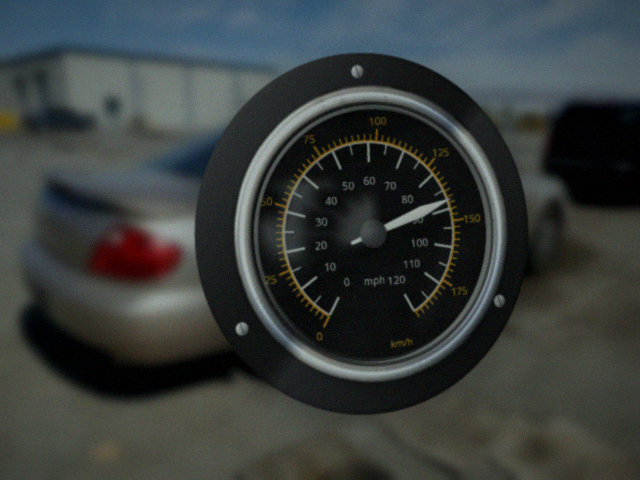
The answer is 87.5 mph
